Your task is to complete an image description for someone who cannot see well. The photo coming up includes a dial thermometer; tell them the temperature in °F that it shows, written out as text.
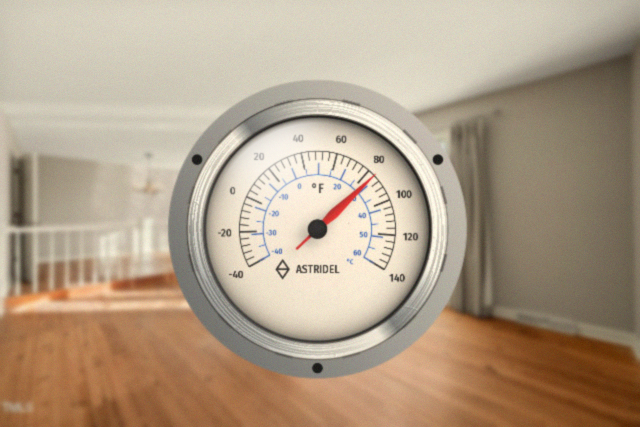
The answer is 84 °F
